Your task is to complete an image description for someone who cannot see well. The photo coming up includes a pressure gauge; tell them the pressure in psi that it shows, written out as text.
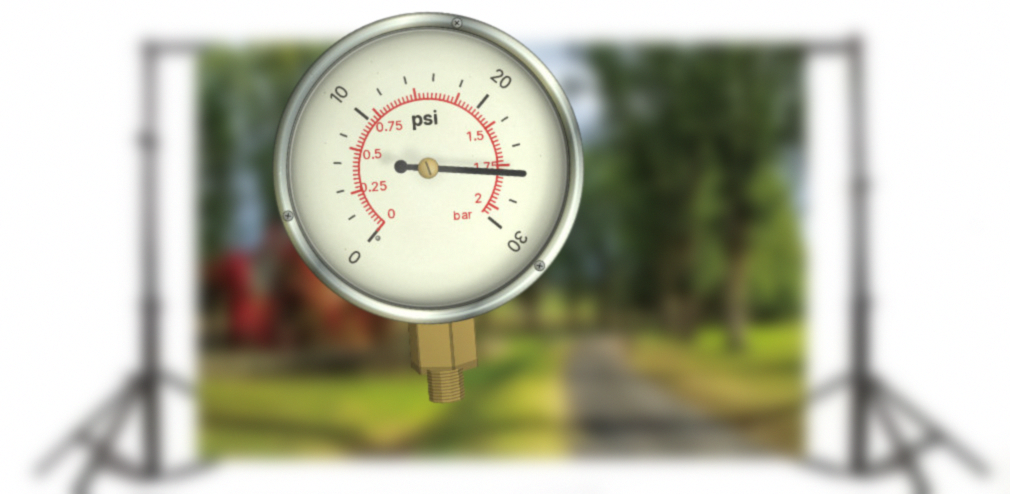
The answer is 26 psi
